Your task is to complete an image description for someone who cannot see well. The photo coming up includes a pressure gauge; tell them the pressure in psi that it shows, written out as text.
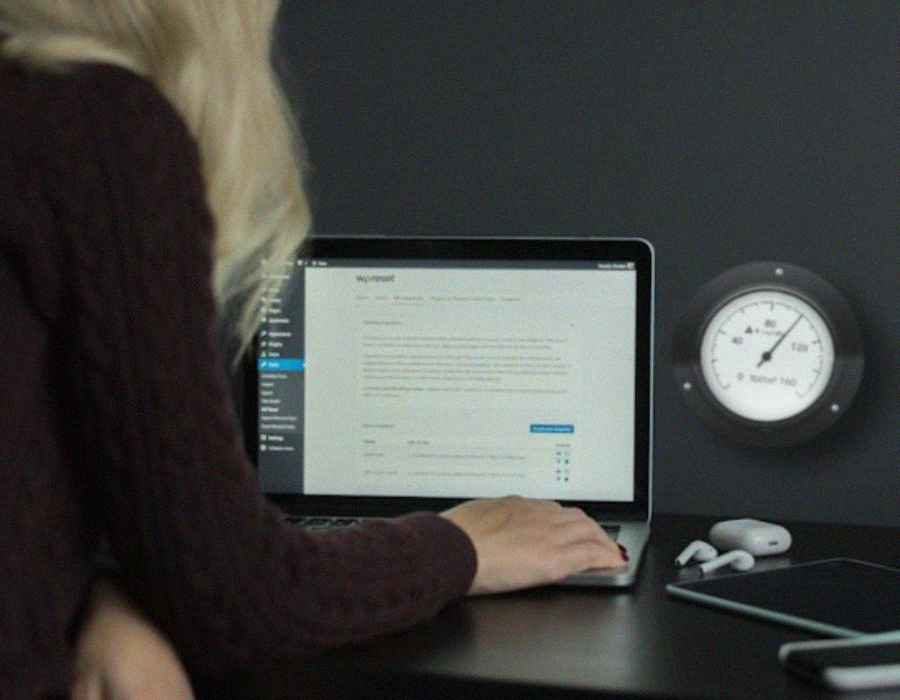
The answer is 100 psi
